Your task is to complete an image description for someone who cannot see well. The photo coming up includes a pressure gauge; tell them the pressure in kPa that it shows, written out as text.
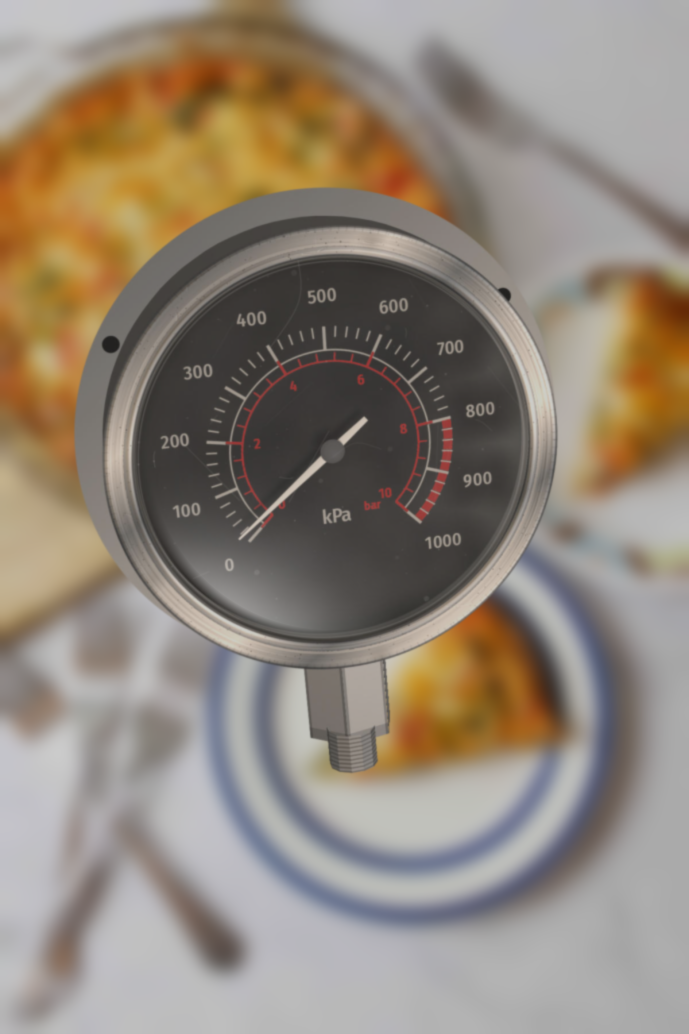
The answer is 20 kPa
